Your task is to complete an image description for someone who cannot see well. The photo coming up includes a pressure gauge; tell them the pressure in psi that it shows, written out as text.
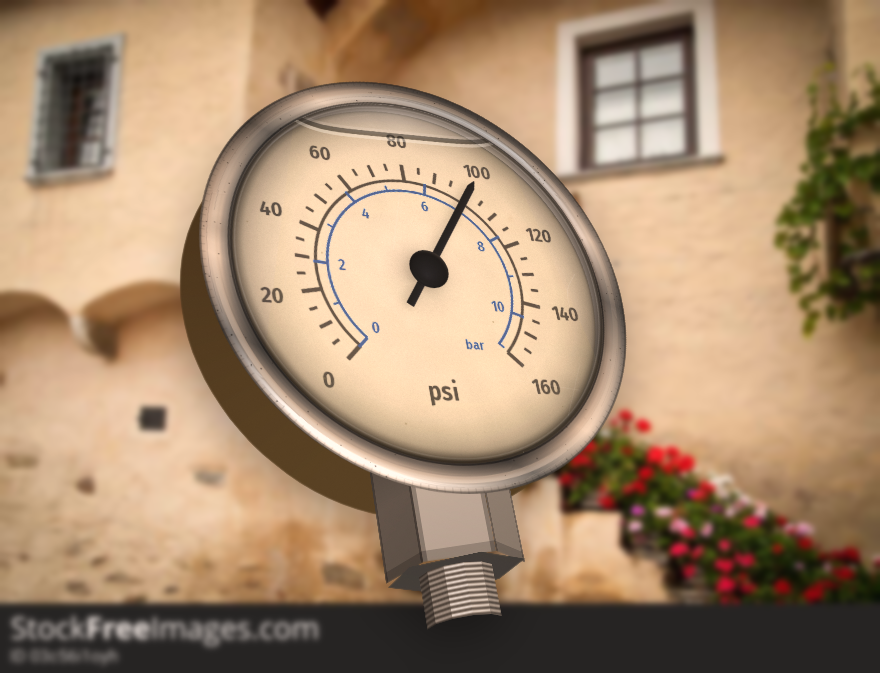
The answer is 100 psi
